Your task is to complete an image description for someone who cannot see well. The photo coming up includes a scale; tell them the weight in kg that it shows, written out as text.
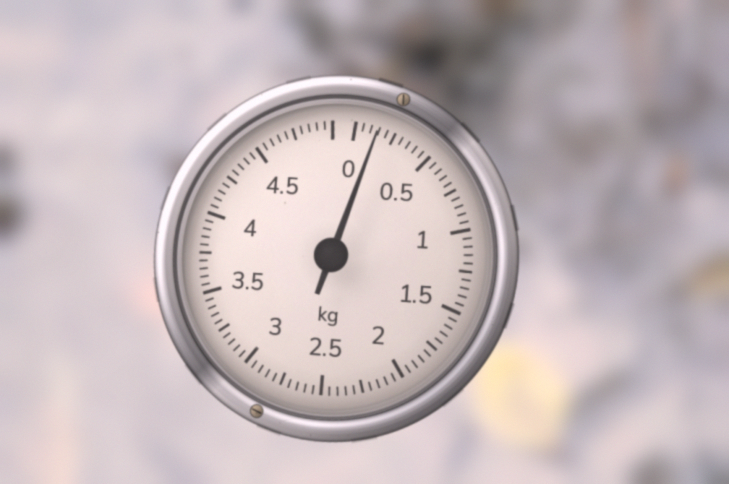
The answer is 0.15 kg
